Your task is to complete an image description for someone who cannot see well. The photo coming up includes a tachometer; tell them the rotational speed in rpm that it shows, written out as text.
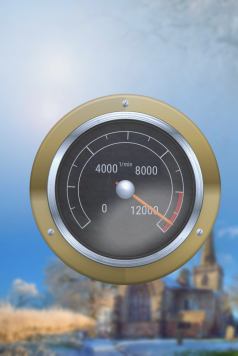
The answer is 11500 rpm
